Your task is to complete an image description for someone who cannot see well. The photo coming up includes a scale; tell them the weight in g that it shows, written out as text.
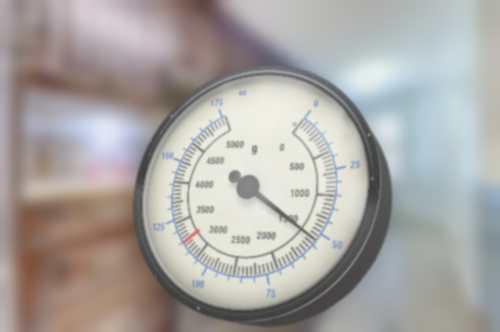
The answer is 1500 g
